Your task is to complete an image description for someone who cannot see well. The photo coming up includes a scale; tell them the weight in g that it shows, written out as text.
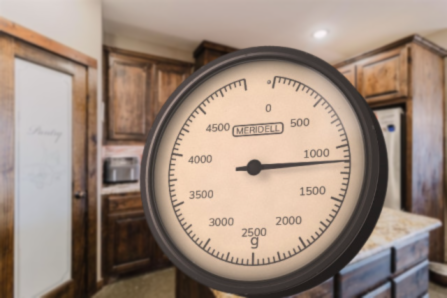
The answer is 1150 g
